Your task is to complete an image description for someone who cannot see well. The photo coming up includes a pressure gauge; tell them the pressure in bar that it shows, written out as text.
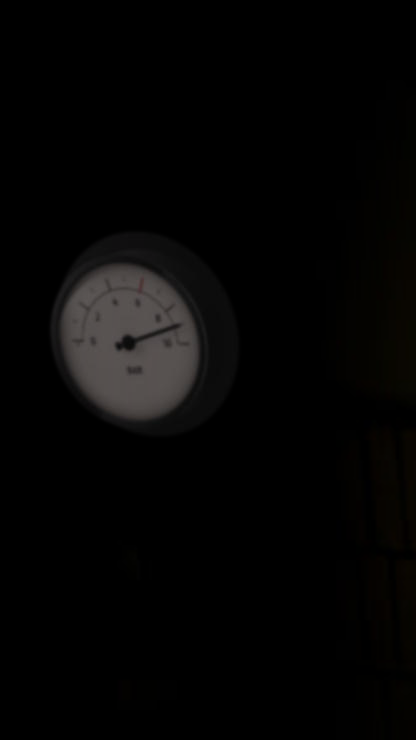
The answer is 9 bar
